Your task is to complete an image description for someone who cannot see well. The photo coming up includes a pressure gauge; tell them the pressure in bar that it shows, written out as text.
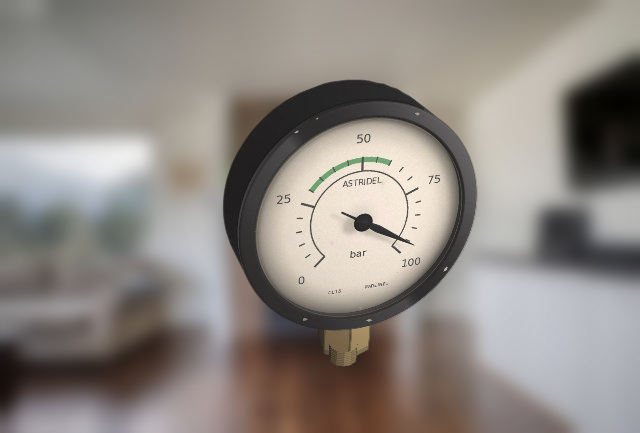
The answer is 95 bar
